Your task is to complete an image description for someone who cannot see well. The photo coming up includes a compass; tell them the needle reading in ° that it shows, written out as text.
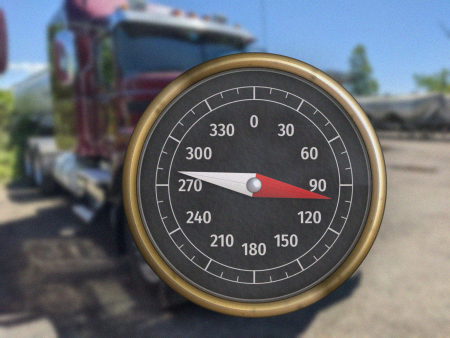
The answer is 100 °
